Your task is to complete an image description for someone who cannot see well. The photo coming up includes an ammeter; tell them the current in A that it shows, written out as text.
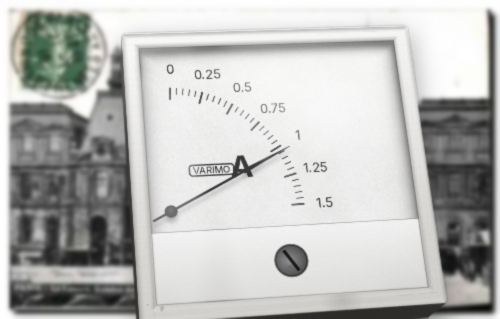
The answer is 1.05 A
